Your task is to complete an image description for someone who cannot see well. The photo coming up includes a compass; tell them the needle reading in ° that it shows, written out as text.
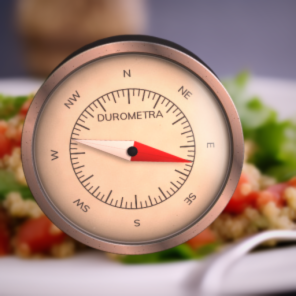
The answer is 105 °
